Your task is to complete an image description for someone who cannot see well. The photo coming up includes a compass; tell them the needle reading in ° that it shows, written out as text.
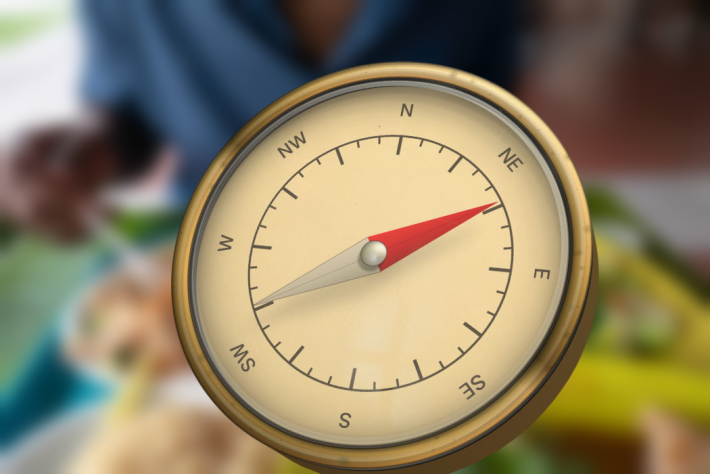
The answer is 60 °
